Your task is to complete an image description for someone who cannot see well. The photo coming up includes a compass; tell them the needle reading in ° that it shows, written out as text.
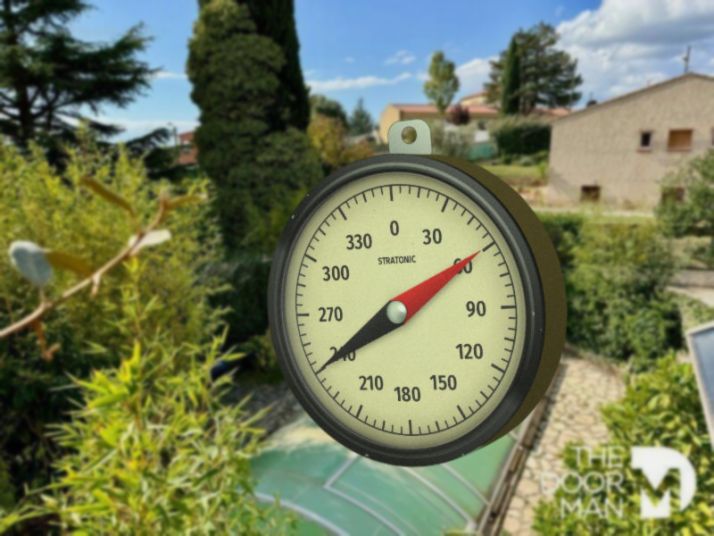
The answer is 60 °
